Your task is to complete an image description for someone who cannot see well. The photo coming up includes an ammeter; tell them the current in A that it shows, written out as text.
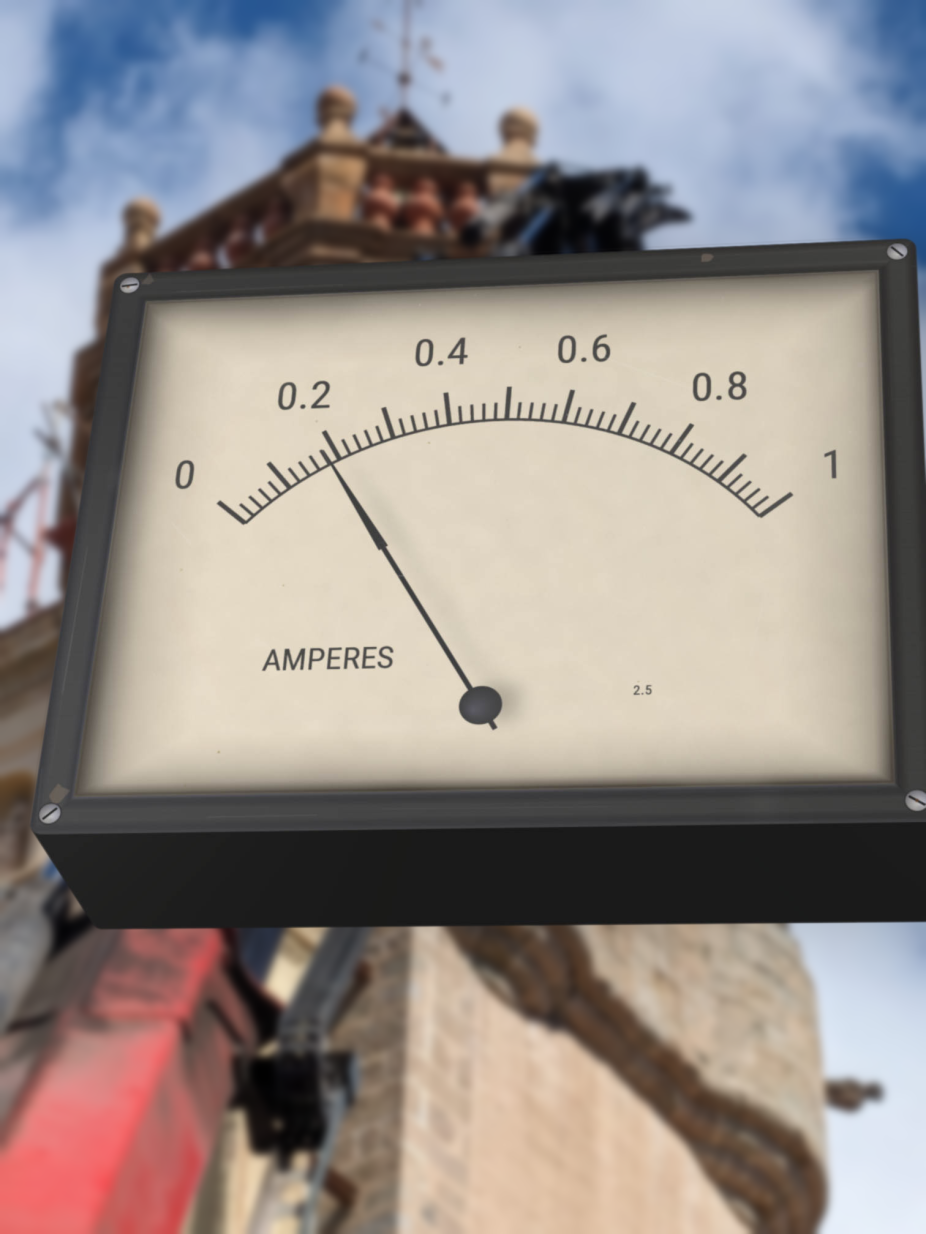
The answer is 0.18 A
